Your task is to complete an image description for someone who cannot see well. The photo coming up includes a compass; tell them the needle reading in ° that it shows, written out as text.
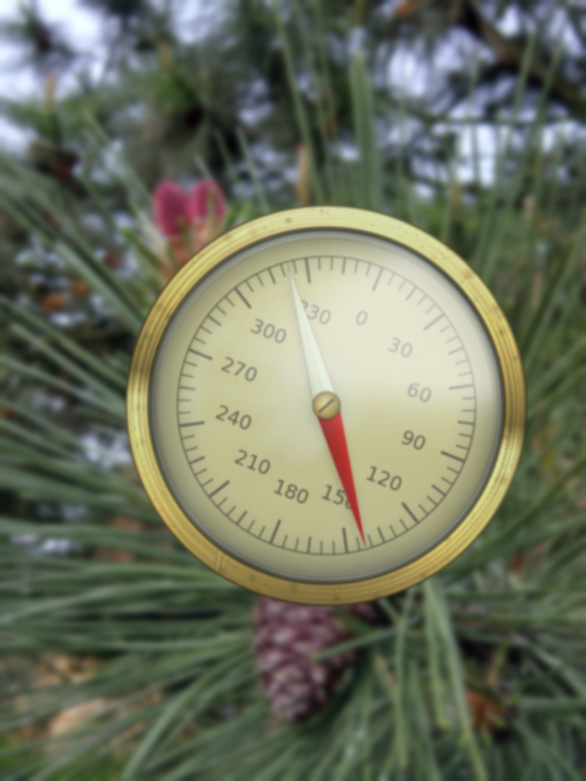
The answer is 142.5 °
